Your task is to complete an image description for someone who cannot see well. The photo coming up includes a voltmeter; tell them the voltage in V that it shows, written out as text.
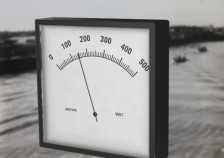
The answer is 150 V
